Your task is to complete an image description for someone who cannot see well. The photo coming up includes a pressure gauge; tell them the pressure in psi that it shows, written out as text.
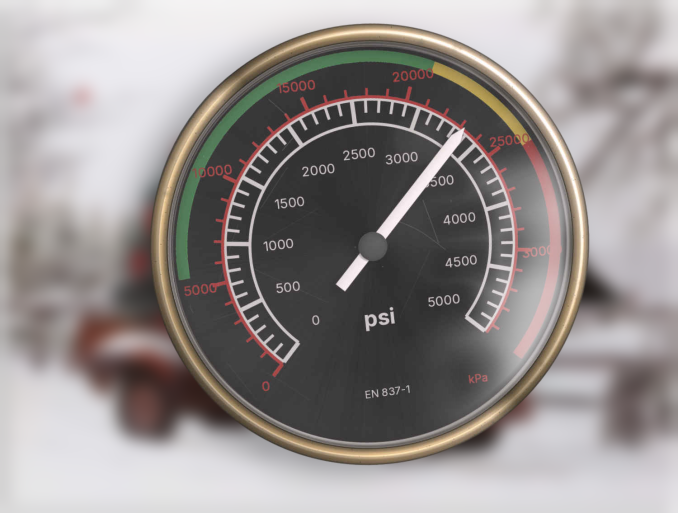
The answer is 3350 psi
